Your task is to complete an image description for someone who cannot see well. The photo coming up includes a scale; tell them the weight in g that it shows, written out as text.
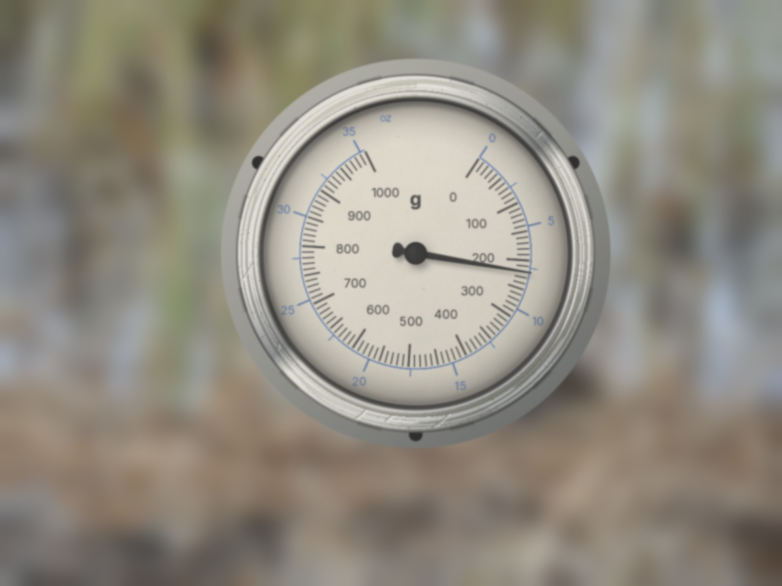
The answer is 220 g
